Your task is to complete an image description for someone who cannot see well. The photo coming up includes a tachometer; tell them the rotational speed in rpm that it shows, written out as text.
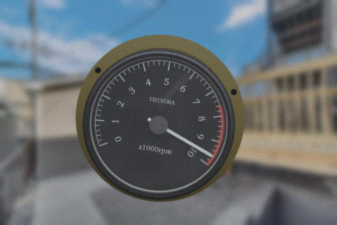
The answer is 9600 rpm
